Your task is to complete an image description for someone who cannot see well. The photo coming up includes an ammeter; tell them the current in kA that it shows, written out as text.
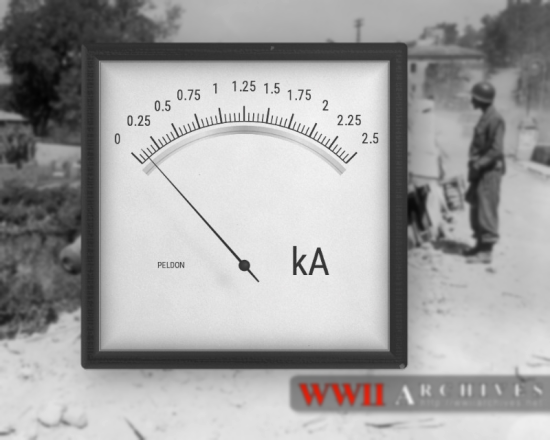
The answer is 0.1 kA
